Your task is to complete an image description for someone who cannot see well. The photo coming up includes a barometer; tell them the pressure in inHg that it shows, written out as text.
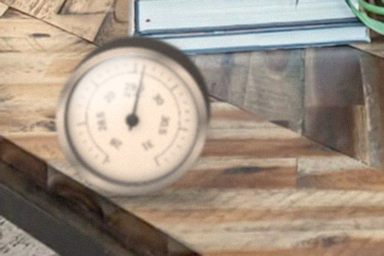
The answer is 29.6 inHg
